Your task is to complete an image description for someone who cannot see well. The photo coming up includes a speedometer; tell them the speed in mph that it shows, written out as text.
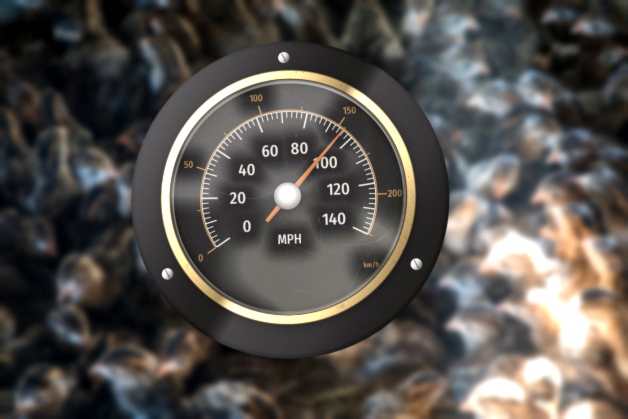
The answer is 96 mph
